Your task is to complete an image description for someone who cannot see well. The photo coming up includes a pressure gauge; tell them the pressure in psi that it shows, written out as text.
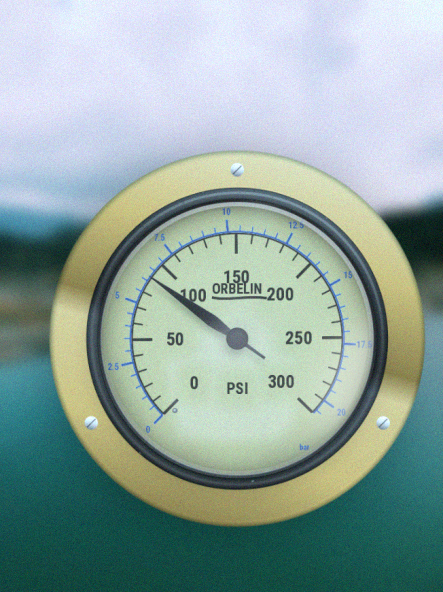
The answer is 90 psi
